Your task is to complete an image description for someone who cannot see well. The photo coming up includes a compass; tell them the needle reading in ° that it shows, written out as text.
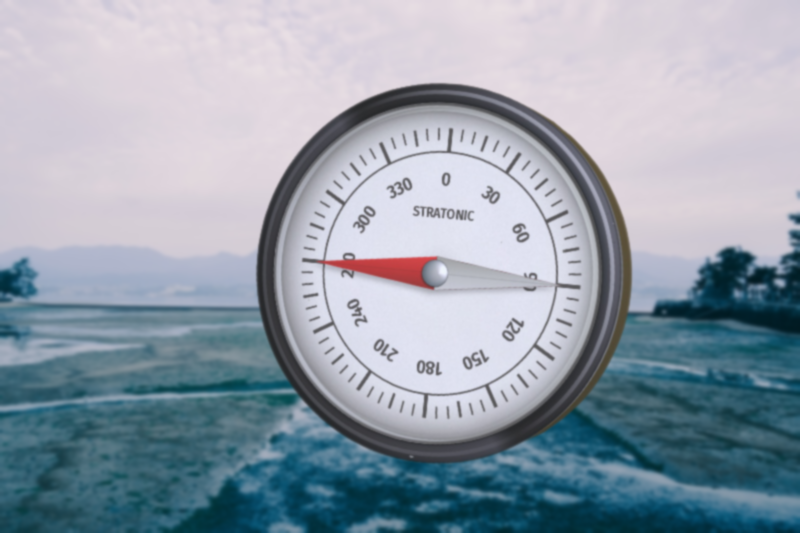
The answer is 270 °
